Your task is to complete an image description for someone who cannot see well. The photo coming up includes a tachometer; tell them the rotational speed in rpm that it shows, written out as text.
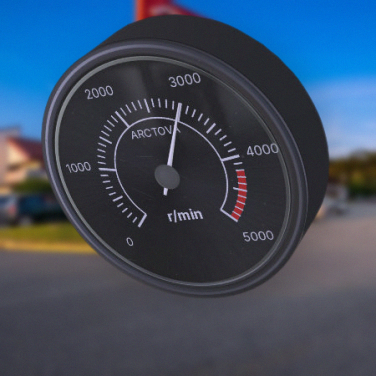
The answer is 3000 rpm
